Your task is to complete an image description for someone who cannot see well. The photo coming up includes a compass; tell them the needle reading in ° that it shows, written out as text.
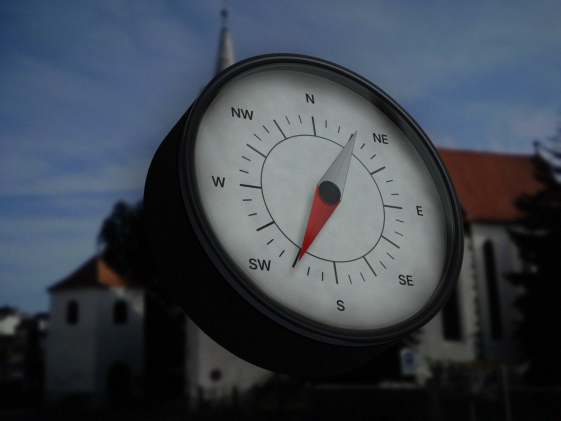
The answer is 210 °
